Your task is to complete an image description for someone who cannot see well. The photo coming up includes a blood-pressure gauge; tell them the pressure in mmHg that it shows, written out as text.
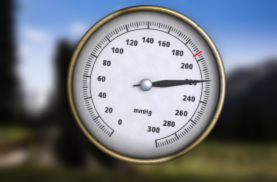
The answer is 220 mmHg
